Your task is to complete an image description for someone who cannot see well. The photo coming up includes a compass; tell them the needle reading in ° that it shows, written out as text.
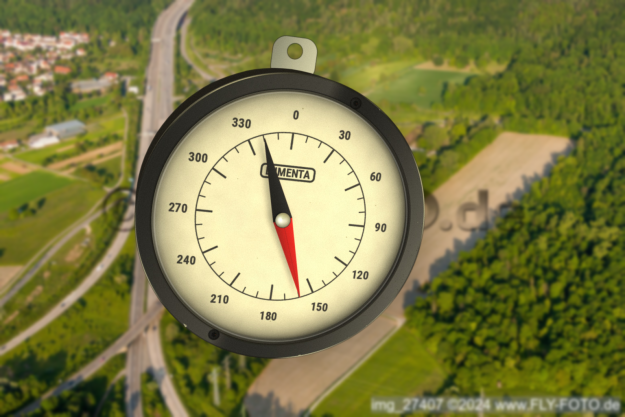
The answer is 160 °
